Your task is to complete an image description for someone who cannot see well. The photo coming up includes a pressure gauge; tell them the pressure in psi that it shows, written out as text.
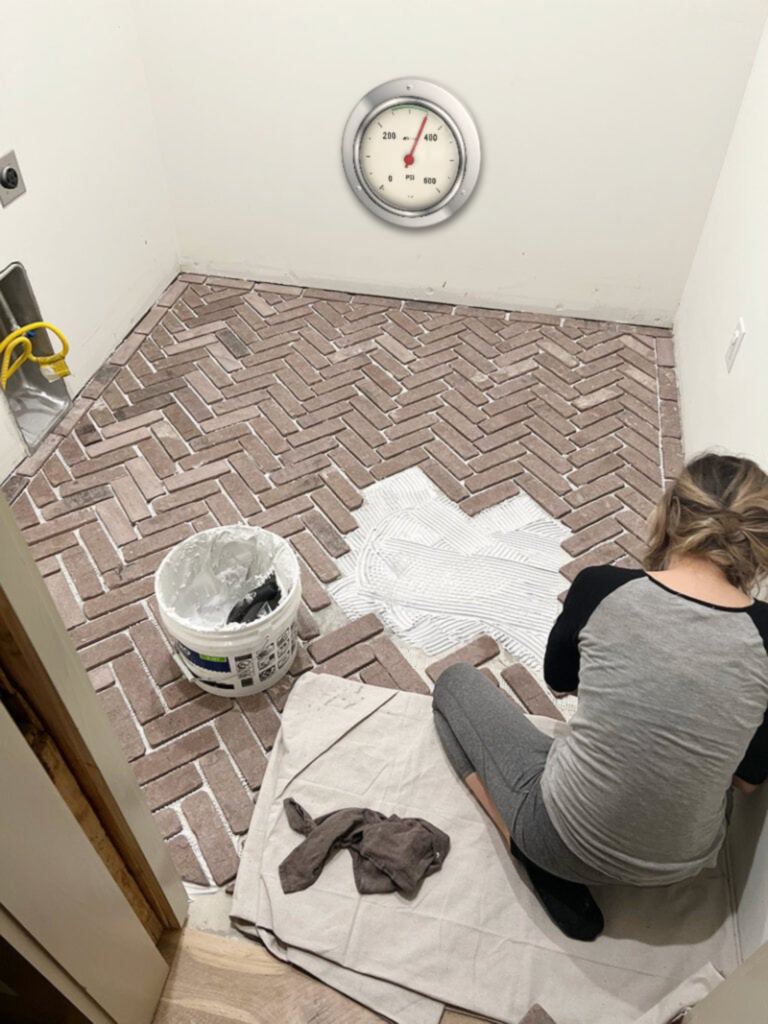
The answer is 350 psi
